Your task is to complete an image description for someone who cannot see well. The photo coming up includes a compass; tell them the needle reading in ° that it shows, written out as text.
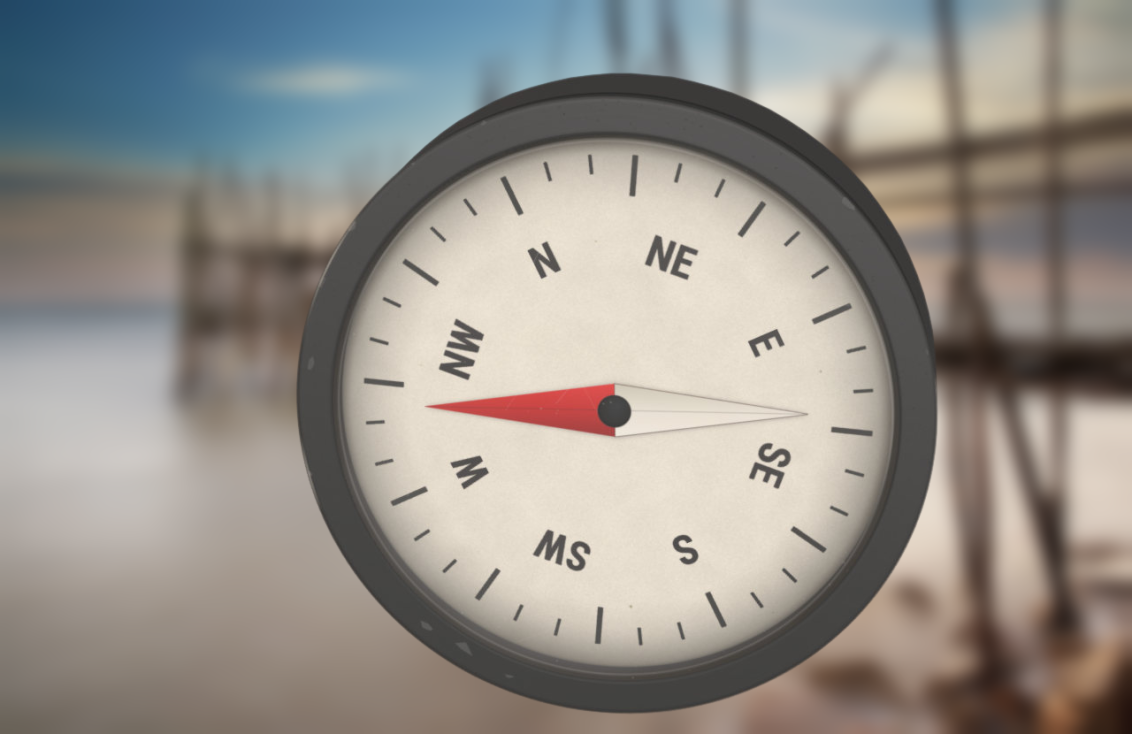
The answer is 295 °
